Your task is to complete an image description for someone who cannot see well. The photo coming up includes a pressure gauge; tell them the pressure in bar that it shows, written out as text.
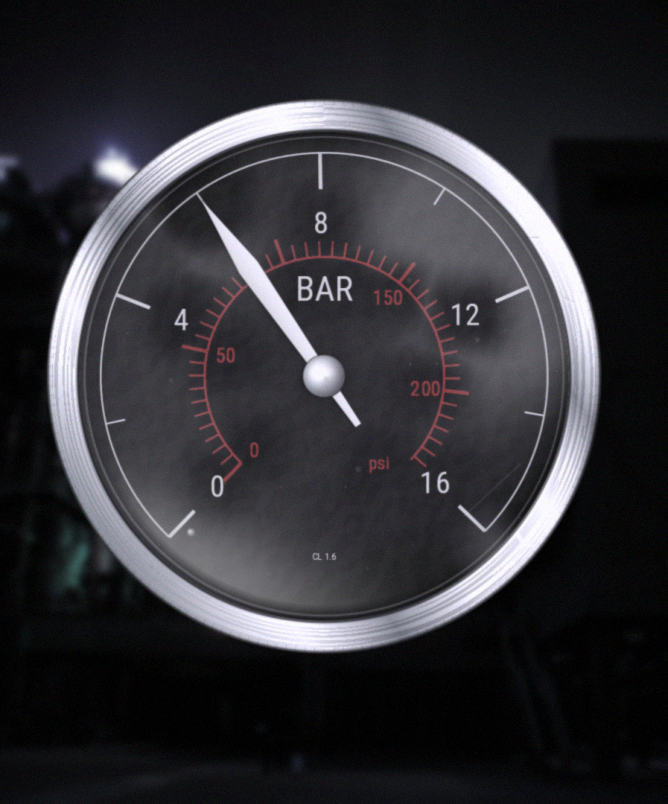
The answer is 6 bar
